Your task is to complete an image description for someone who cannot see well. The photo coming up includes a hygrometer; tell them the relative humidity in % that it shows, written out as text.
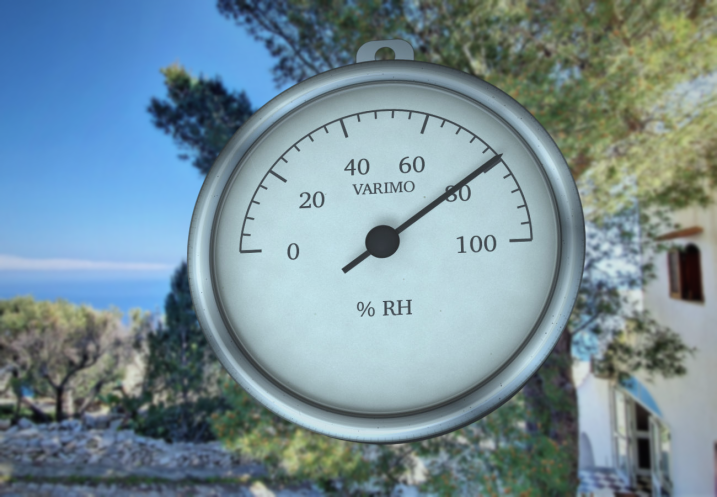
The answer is 80 %
